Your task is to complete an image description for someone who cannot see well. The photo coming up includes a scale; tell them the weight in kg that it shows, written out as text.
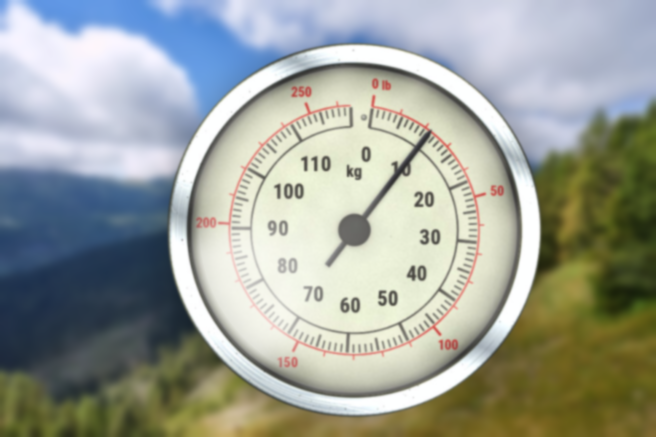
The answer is 10 kg
